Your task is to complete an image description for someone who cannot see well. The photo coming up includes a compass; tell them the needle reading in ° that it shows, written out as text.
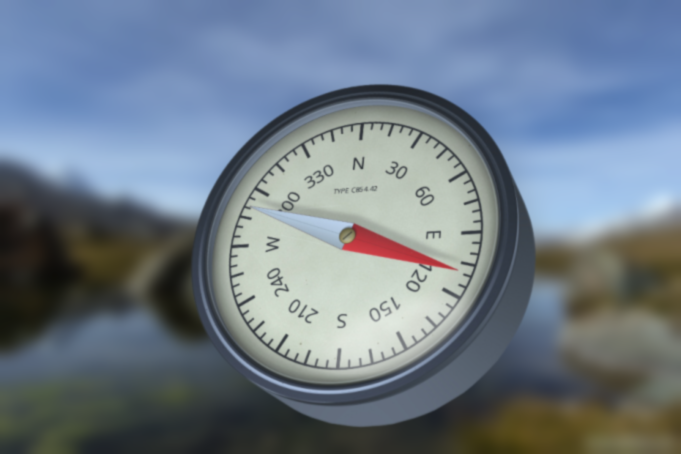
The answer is 110 °
